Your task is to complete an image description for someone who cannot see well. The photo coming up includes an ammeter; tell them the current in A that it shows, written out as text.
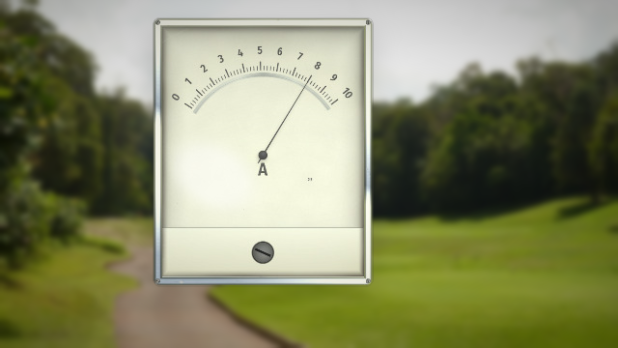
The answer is 8 A
